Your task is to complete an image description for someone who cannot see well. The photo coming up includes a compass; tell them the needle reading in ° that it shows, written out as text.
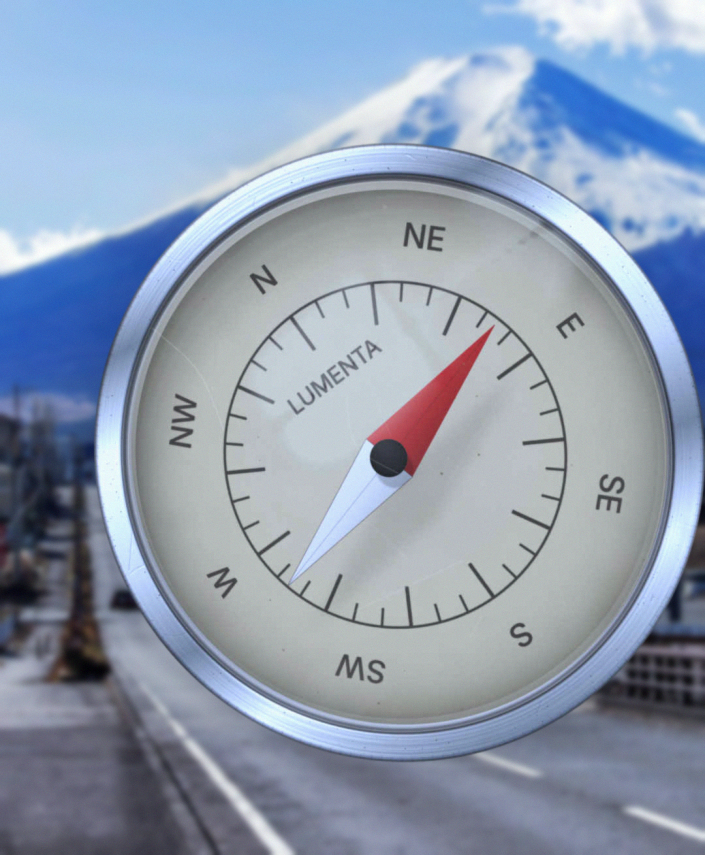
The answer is 75 °
